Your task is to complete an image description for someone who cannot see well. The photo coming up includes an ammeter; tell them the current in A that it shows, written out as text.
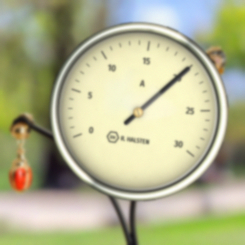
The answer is 20 A
